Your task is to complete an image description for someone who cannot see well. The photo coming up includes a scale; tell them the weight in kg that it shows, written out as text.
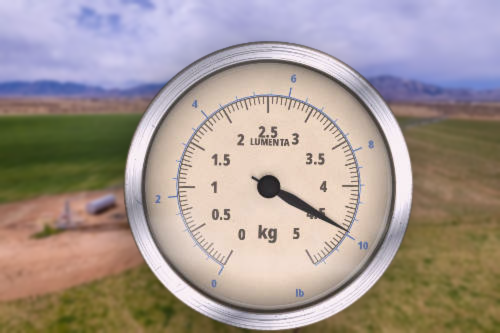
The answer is 4.5 kg
